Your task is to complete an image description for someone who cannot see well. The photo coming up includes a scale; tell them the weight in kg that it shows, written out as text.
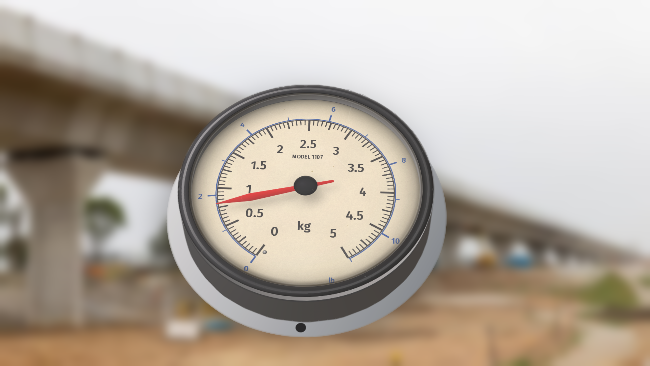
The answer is 0.75 kg
